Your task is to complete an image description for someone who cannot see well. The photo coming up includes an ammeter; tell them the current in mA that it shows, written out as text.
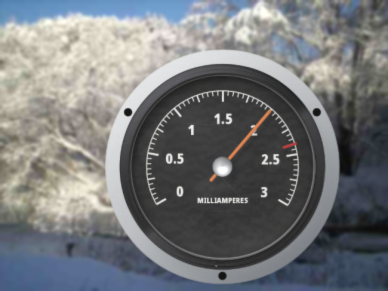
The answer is 2 mA
